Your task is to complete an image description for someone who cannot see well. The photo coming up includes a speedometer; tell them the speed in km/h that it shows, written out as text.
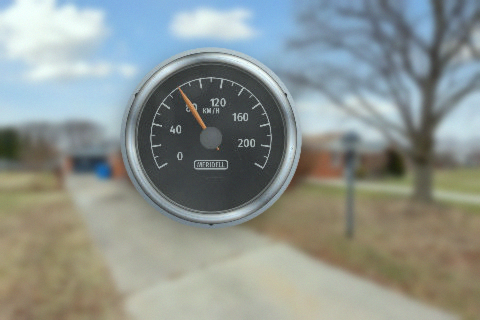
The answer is 80 km/h
